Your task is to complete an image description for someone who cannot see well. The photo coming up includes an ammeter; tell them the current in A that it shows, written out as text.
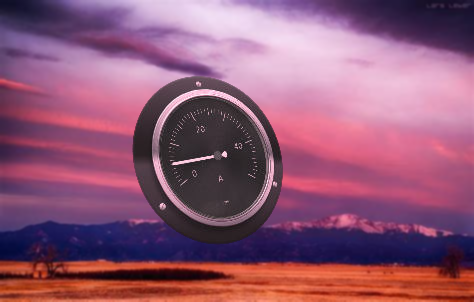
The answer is 5 A
